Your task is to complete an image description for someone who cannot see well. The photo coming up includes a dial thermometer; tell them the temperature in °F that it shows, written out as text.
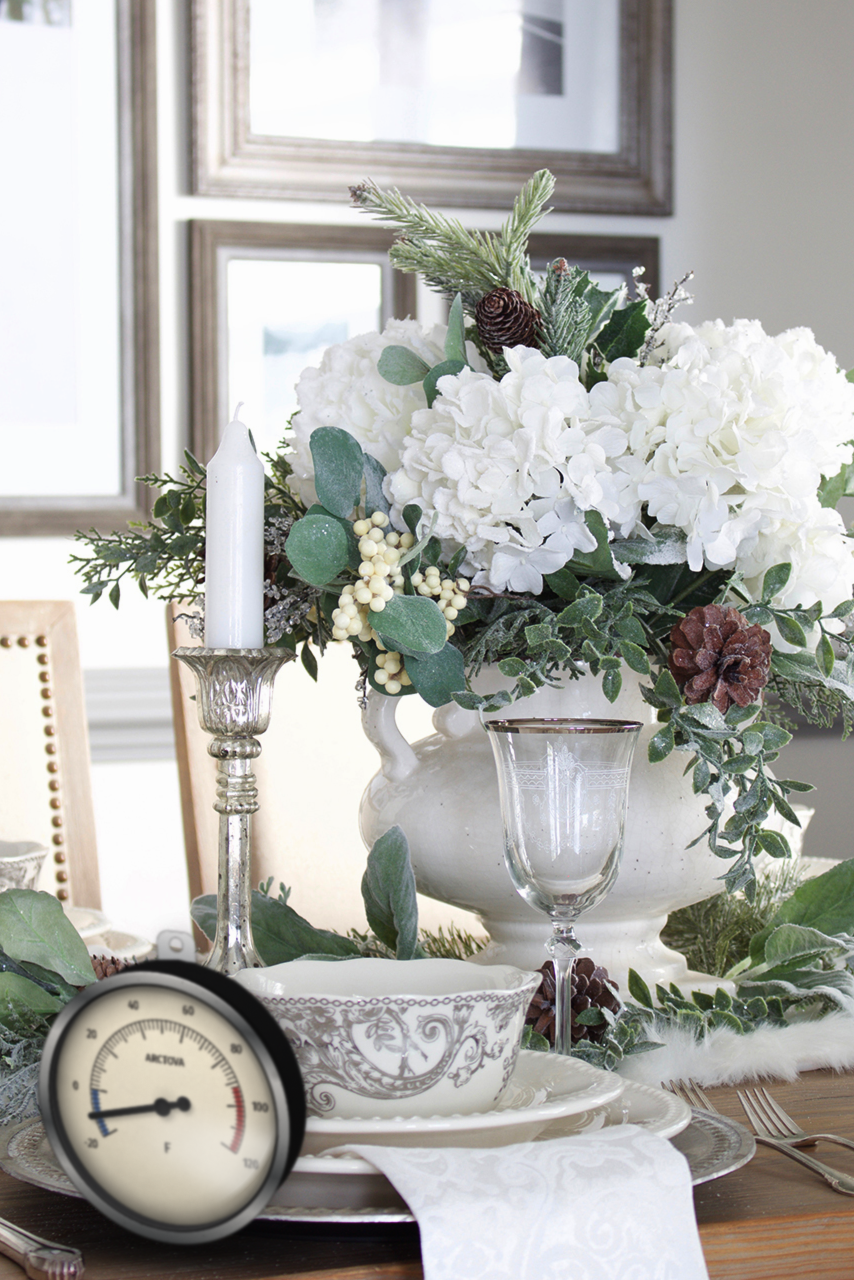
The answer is -10 °F
